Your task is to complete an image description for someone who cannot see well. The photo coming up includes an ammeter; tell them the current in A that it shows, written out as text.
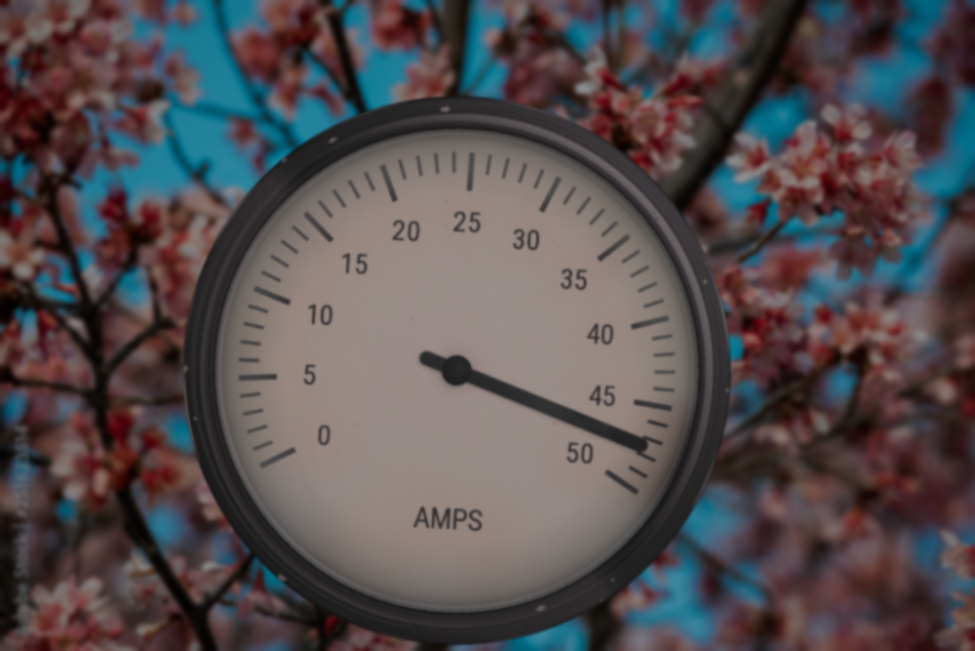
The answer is 47.5 A
